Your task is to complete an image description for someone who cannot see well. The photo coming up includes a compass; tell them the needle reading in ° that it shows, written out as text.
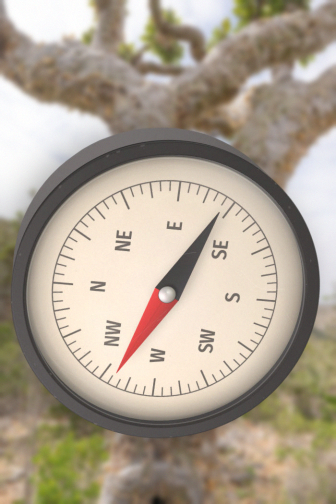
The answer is 295 °
